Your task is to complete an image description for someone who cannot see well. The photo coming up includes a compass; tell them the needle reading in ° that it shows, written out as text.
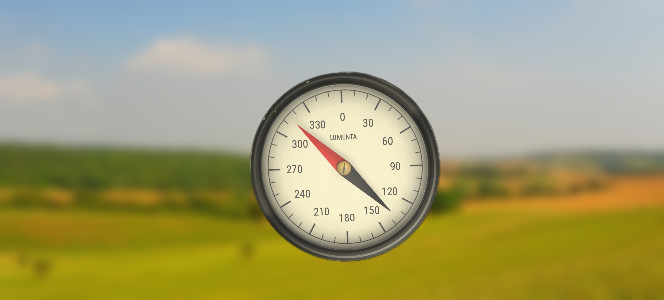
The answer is 315 °
